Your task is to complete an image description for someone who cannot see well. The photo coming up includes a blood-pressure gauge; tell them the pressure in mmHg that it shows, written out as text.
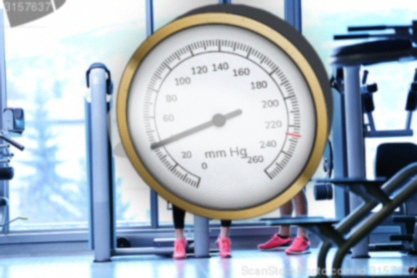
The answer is 40 mmHg
